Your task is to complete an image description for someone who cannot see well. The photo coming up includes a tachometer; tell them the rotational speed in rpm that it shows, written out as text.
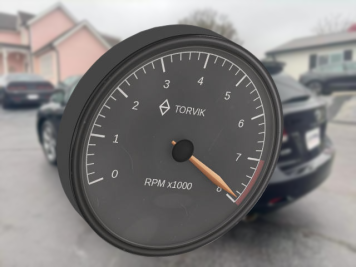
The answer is 7900 rpm
